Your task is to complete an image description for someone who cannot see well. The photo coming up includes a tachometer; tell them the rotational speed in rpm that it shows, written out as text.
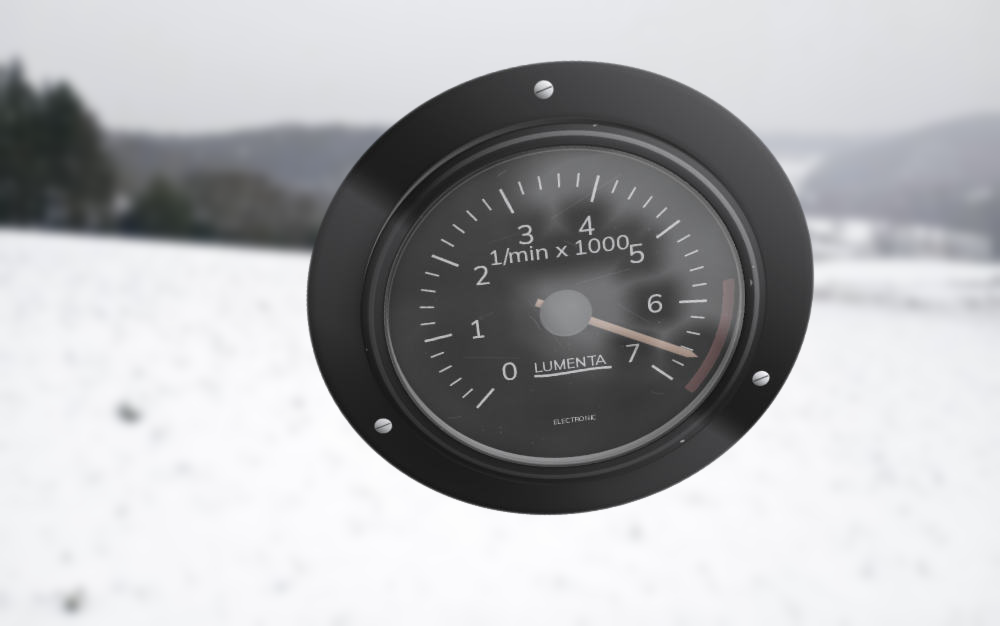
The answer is 6600 rpm
